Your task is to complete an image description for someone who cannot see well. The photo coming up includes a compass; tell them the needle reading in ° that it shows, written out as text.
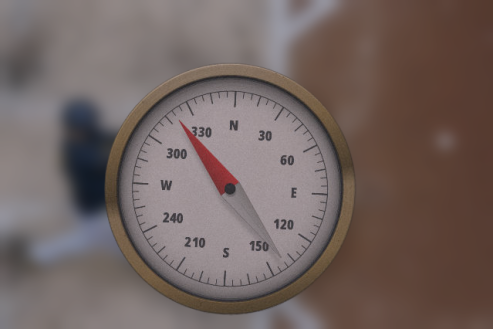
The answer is 320 °
